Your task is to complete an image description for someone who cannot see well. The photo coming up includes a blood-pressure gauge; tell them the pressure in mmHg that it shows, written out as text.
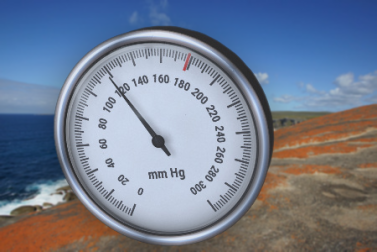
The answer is 120 mmHg
